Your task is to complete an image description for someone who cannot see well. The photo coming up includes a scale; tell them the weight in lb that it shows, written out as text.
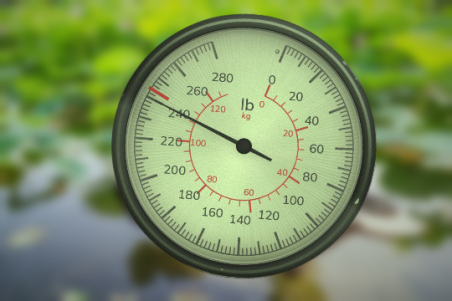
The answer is 240 lb
